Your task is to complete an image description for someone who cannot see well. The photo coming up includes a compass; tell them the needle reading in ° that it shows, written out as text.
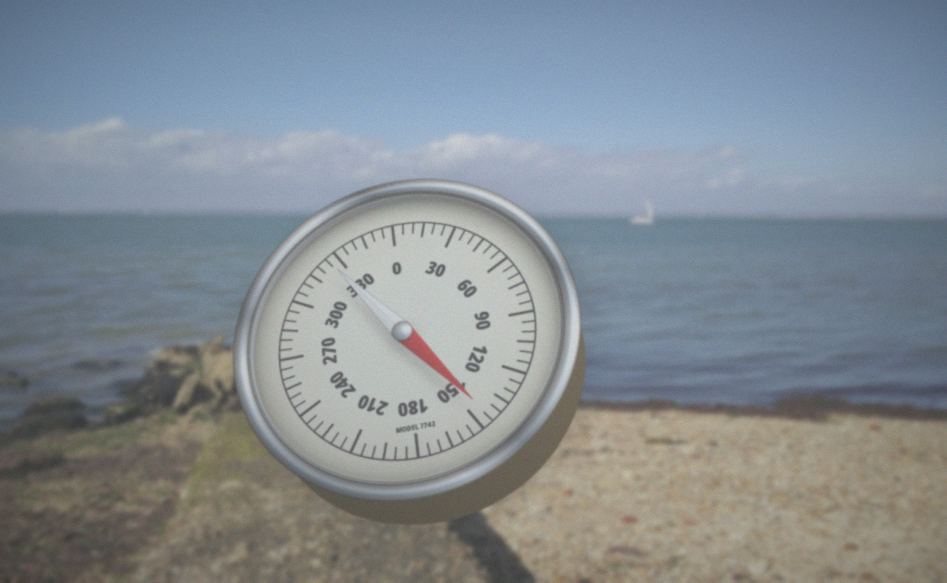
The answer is 145 °
